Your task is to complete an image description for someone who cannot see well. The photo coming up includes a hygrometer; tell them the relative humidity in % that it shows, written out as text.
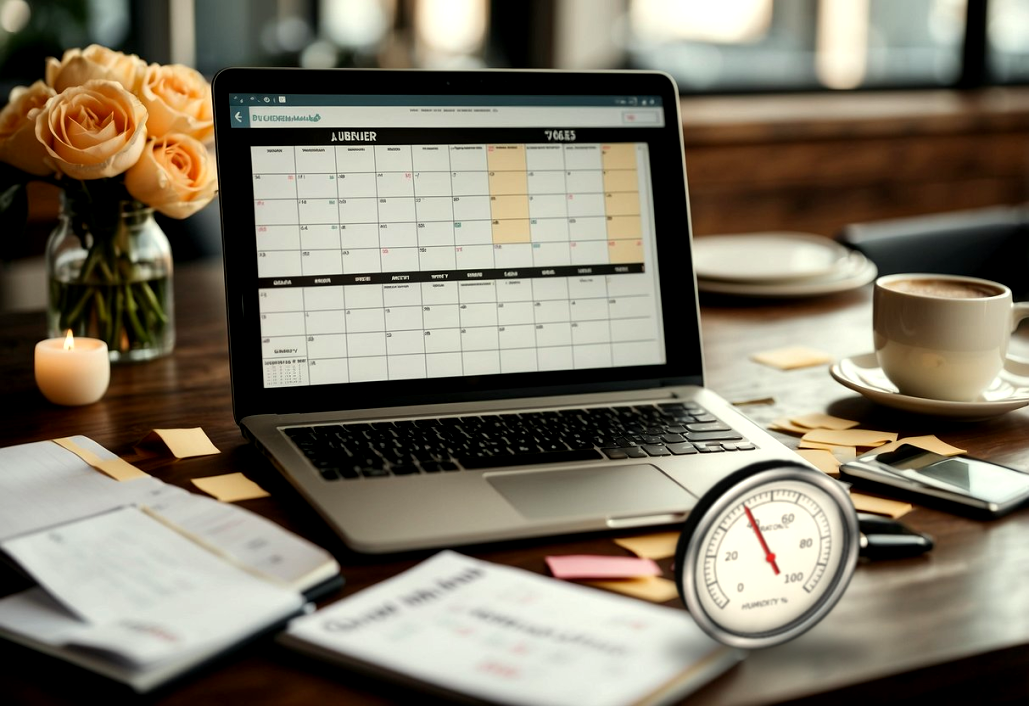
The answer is 40 %
